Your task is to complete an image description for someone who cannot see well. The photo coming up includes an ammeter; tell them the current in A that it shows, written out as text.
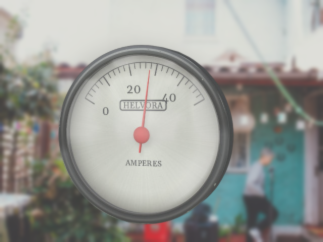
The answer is 28 A
